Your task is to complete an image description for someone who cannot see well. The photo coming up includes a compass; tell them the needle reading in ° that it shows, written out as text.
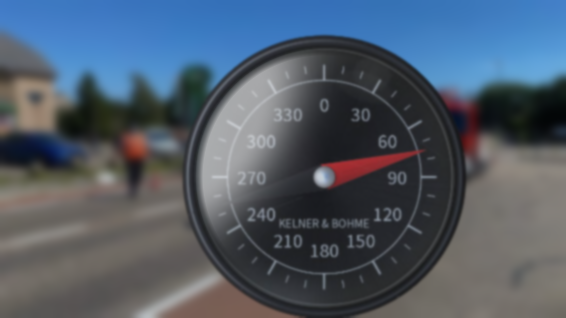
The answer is 75 °
